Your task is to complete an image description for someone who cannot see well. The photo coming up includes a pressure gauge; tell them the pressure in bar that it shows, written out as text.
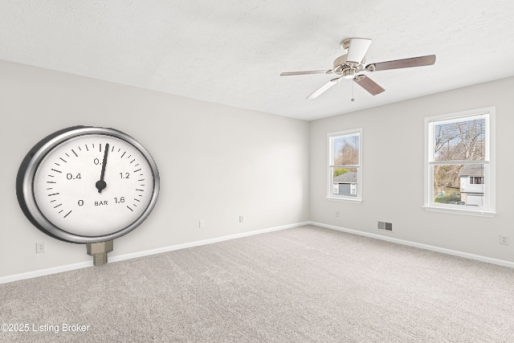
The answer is 0.85 bar
